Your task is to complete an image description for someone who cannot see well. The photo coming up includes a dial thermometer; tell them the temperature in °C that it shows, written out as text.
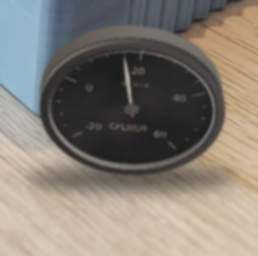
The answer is 16 °C
